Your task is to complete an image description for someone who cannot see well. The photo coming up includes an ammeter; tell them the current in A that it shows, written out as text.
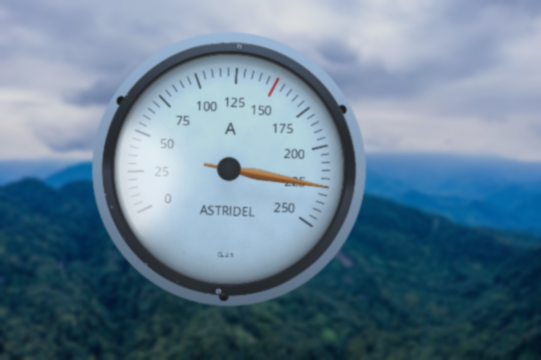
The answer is 225 A
